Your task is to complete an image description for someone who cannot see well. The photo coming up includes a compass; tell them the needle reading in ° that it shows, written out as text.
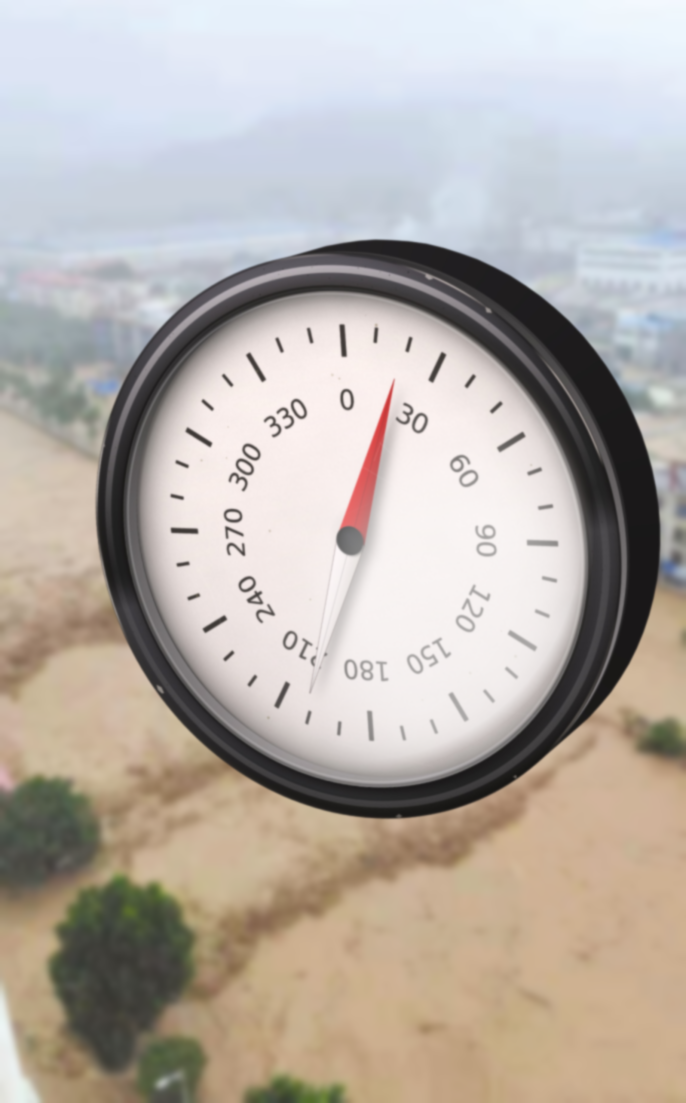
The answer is 20 °
